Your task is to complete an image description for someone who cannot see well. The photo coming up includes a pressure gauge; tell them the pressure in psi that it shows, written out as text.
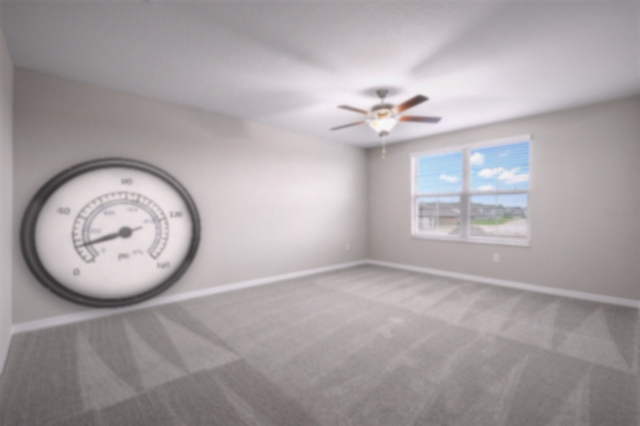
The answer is 15 psi
